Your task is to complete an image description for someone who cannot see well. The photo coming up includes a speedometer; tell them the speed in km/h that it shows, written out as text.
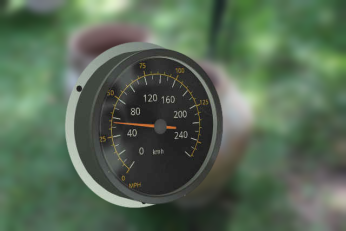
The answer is 55 km/h
